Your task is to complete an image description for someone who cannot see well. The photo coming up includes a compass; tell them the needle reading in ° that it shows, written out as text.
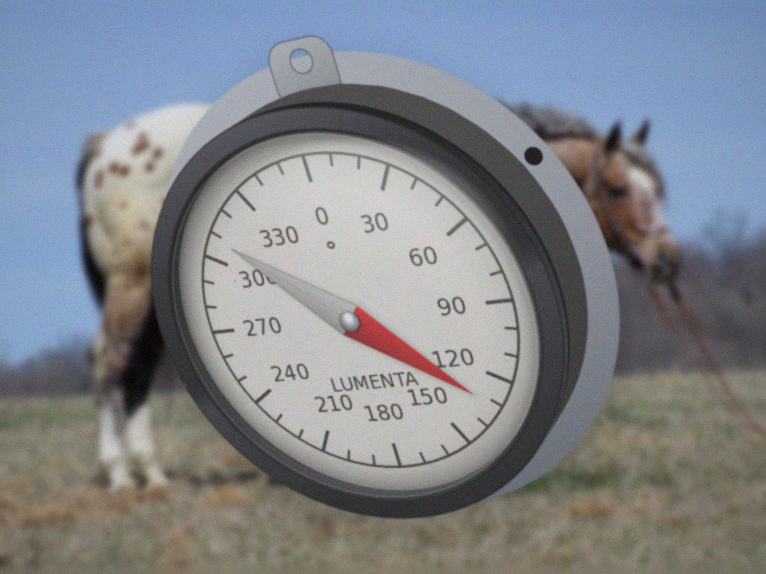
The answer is 130 °
